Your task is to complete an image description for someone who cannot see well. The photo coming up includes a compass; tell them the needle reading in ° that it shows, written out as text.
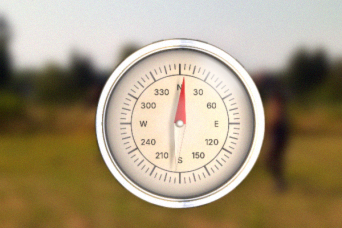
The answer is 5 °
